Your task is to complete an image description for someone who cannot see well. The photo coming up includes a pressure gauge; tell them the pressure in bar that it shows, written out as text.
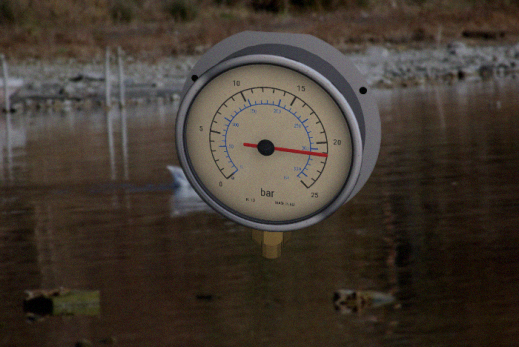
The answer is 21 bar
